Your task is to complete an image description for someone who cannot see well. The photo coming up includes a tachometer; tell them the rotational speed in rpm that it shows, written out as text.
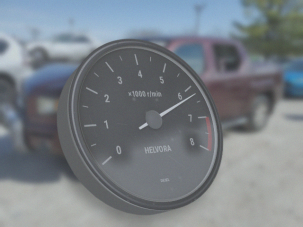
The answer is 6250 rpm
